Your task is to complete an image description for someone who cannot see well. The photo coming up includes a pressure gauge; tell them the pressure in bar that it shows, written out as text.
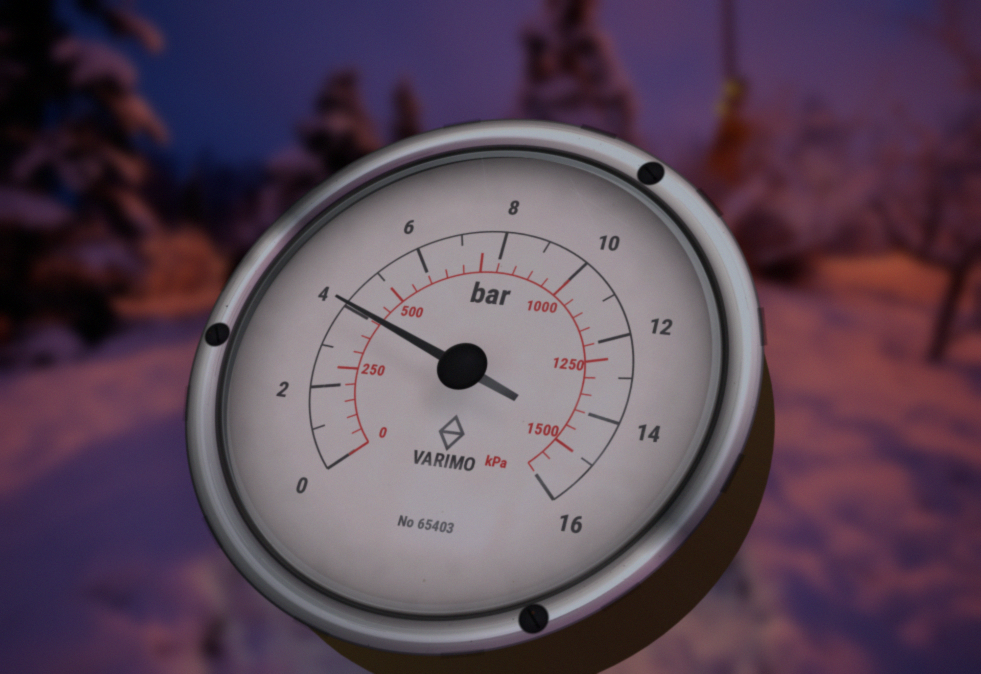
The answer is 4 bar
